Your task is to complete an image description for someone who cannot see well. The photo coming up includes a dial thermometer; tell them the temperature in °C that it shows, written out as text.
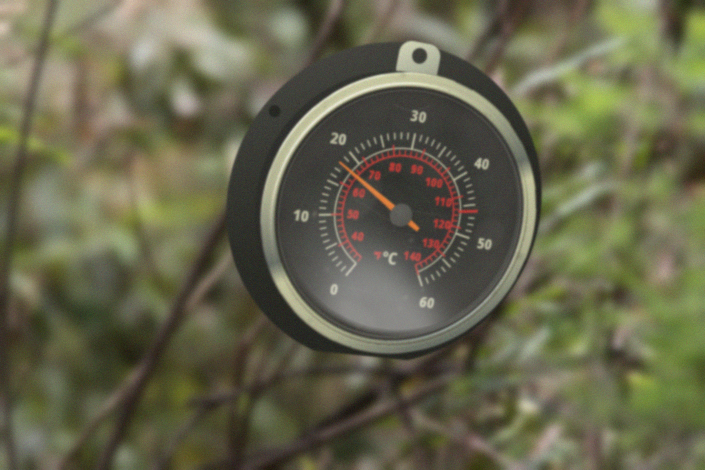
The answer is 18 °C
